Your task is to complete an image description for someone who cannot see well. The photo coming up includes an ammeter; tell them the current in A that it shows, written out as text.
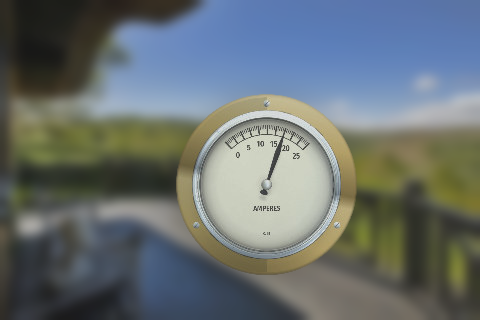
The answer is 17.5 A
